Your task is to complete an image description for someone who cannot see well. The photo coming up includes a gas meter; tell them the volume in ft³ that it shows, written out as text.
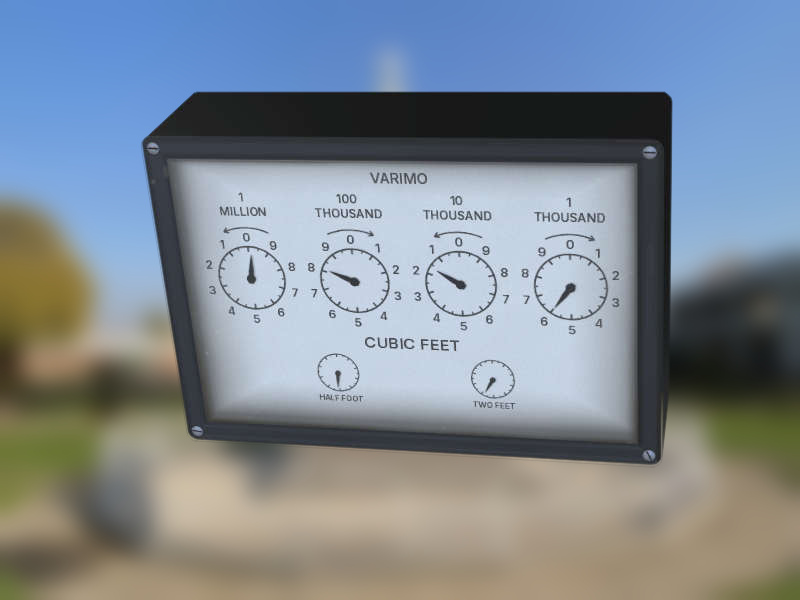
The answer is 981600 ft³
